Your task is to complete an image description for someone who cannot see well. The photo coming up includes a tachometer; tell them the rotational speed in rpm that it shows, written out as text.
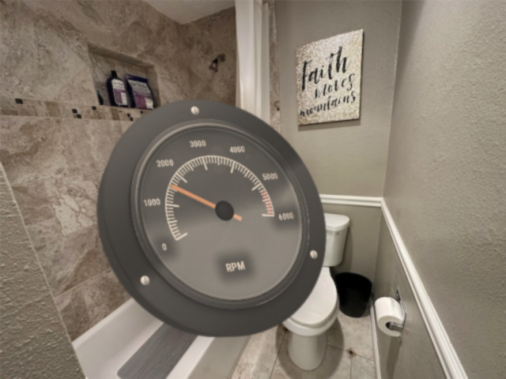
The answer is 1500 rpm
